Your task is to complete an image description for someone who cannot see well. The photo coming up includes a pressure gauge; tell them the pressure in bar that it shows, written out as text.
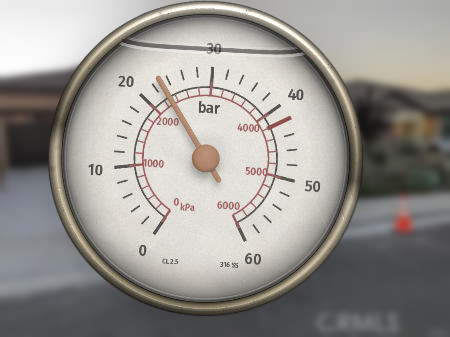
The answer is 23 bar
